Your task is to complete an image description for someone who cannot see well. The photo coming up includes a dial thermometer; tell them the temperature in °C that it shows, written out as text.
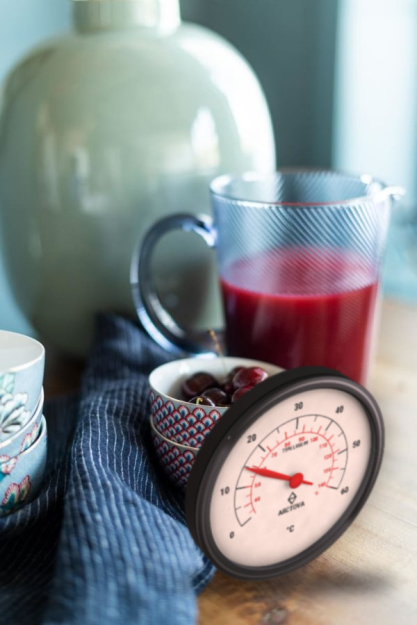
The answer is 15 °C
